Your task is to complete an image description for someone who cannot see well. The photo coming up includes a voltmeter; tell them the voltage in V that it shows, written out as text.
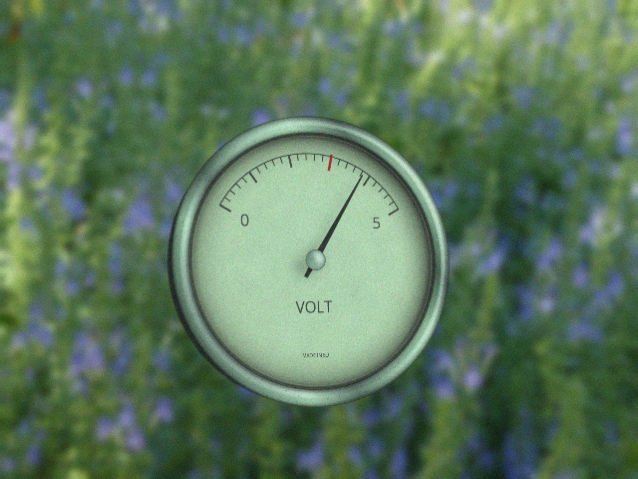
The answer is 3.8 V
